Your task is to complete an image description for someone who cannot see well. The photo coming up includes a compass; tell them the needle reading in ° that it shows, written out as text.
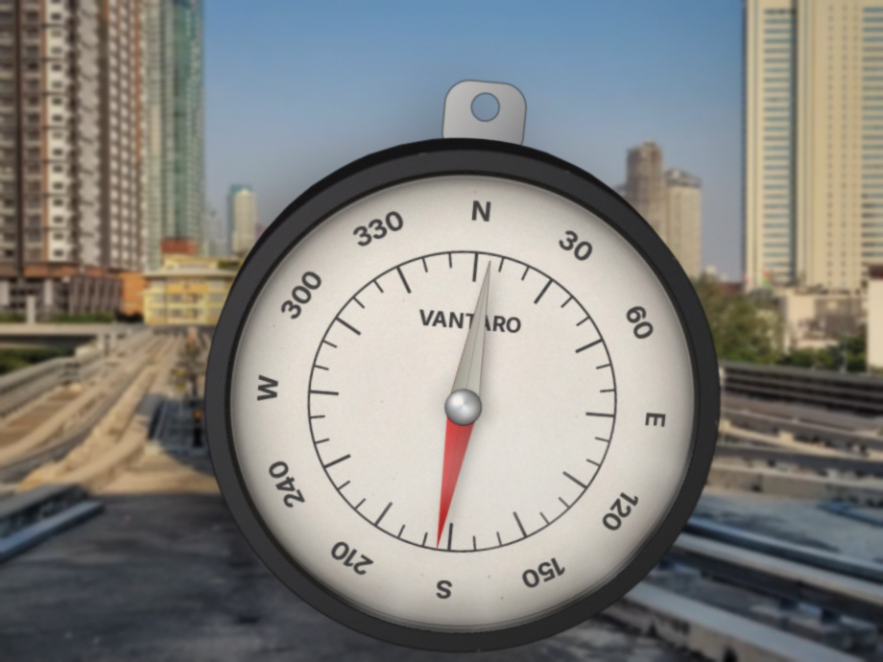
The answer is 185 °
